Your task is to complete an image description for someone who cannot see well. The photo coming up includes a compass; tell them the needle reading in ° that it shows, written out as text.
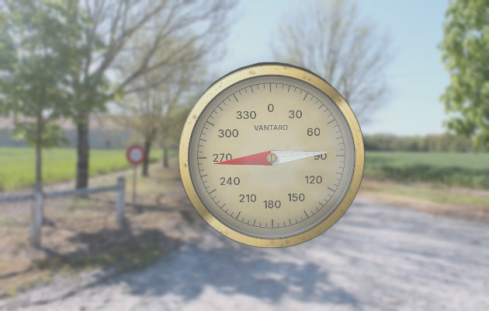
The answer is 265 °
